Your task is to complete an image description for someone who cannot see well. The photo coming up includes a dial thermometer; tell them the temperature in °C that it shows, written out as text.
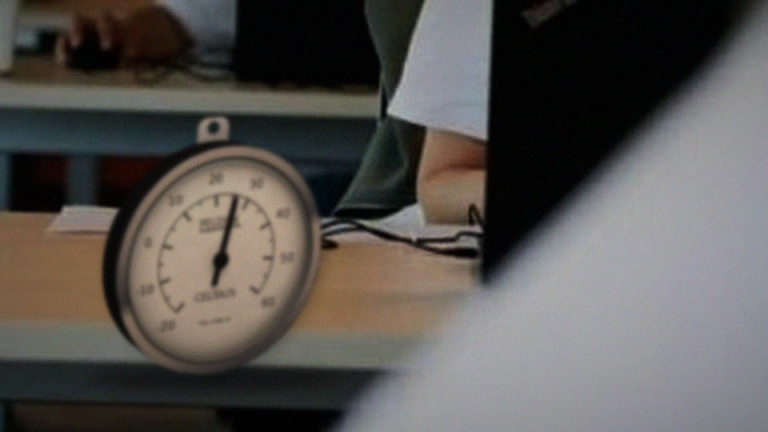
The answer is 25 °C
